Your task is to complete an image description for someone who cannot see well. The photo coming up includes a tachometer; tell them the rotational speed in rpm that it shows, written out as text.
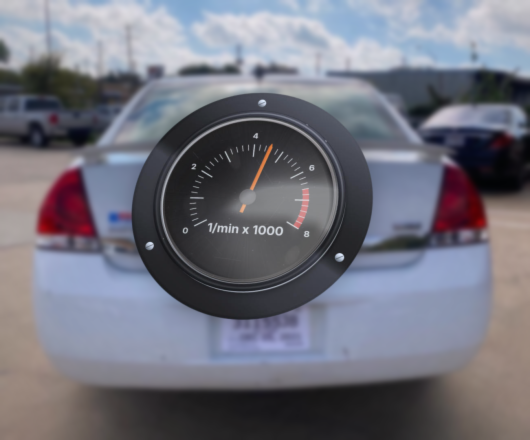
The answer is 4600 rpm
